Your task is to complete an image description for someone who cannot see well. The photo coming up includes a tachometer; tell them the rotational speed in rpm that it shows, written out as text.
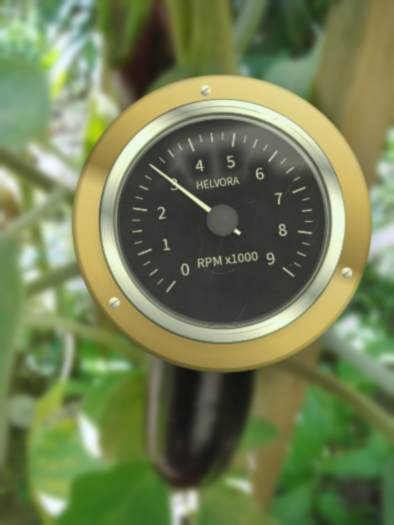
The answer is 3000 rpm
